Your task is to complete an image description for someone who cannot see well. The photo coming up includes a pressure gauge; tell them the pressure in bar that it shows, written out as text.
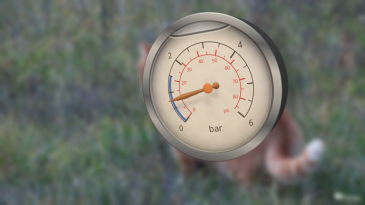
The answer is 0.75 bar
